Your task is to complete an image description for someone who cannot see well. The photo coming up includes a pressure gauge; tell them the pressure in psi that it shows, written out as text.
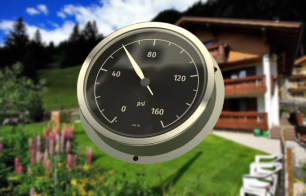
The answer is 60 psi
